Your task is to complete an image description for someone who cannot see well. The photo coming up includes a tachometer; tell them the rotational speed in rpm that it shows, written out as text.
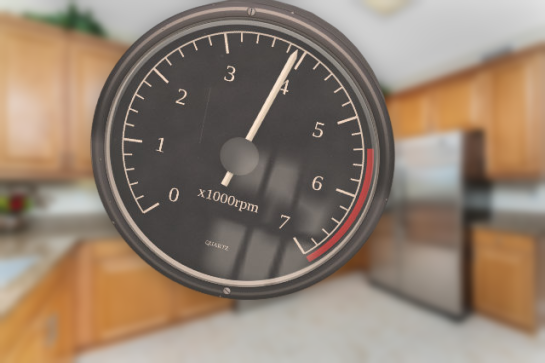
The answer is 3900 rpm
